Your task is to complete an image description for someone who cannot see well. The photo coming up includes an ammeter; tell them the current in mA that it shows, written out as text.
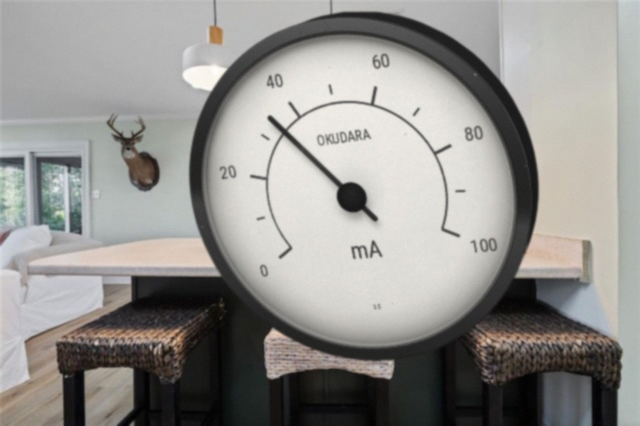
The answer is 35 mA
